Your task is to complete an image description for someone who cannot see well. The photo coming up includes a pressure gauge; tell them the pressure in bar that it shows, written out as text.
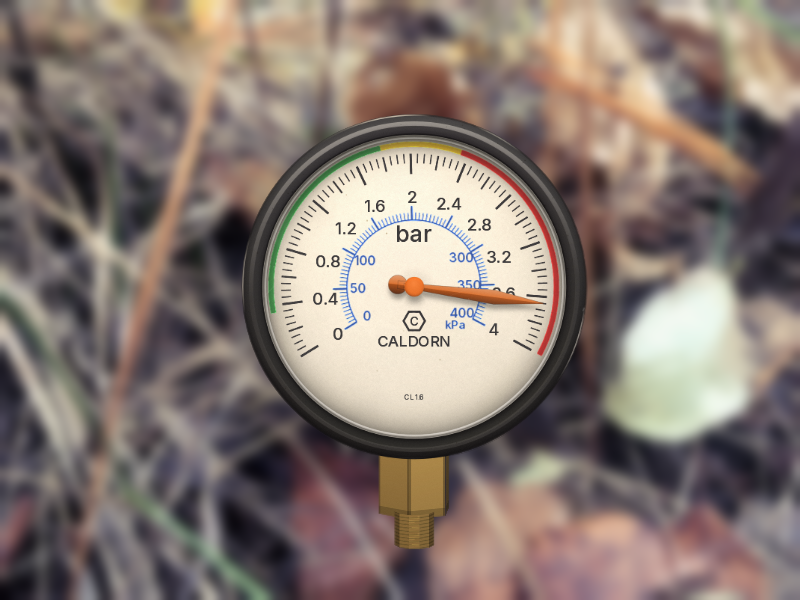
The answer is 3.65 bar
